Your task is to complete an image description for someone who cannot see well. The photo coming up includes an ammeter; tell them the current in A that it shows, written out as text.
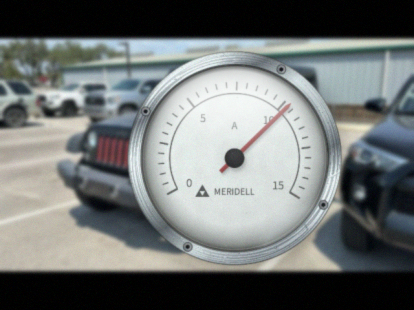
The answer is 10.25 A
